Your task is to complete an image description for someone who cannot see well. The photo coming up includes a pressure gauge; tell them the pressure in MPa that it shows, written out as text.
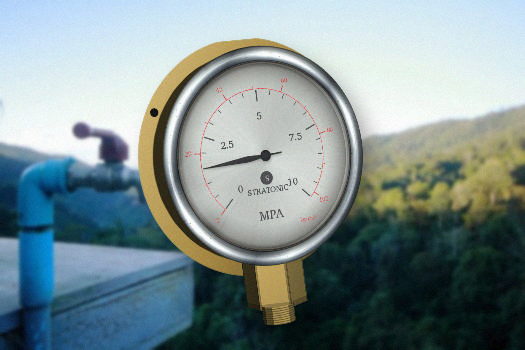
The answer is 1.5 MPa
